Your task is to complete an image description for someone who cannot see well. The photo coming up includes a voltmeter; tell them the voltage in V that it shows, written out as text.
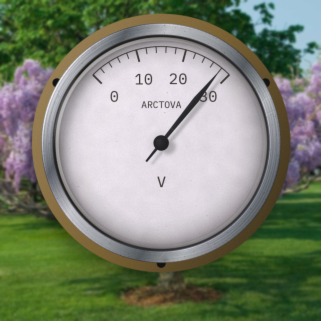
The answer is 28 V
